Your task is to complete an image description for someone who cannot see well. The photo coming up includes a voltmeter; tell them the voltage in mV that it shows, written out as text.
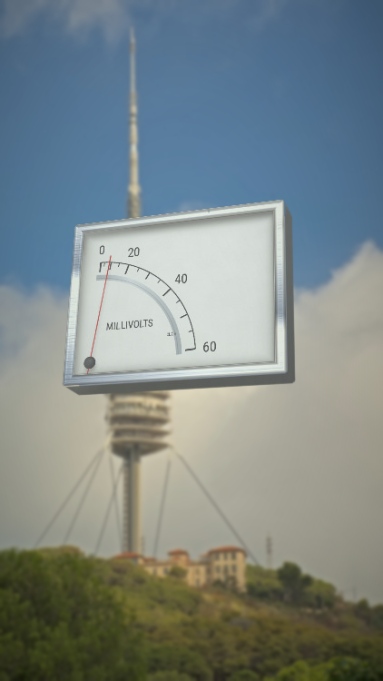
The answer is 10 mV
